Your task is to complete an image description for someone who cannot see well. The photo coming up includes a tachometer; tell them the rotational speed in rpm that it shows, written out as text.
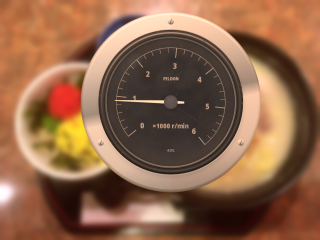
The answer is 900 rpm
